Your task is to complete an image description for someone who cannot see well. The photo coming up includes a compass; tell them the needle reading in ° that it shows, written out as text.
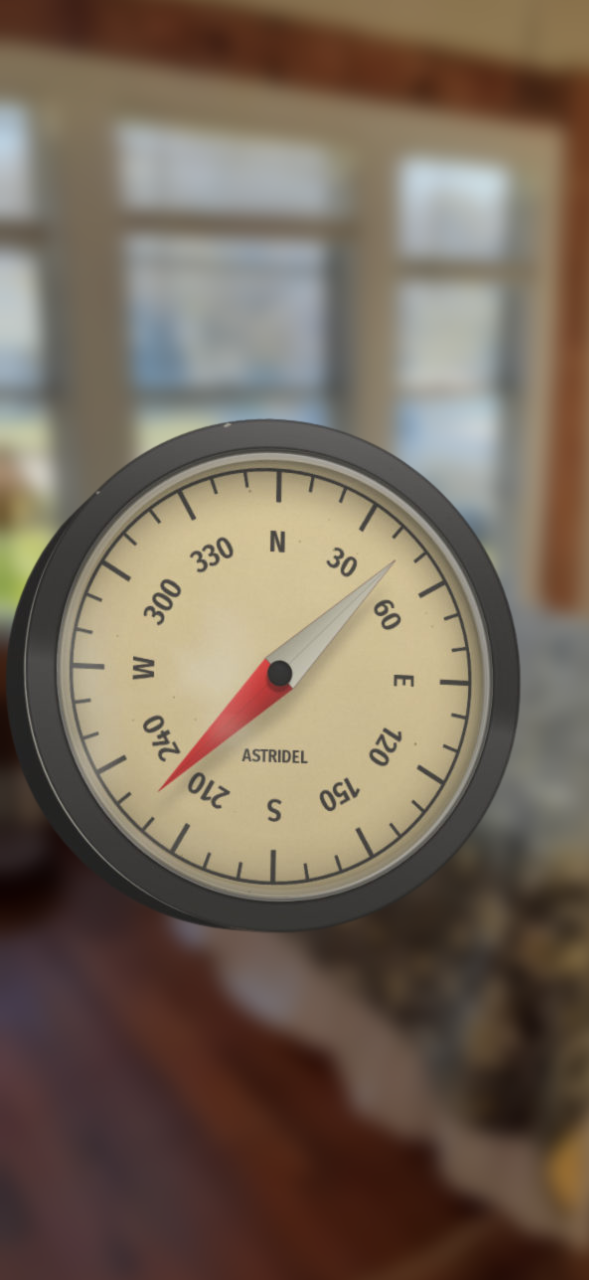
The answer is 225 °
